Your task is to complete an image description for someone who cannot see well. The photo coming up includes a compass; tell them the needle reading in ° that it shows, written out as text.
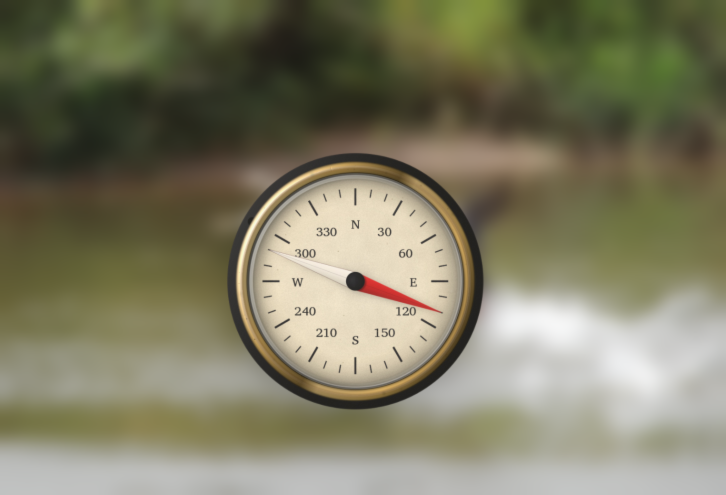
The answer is 110 °
